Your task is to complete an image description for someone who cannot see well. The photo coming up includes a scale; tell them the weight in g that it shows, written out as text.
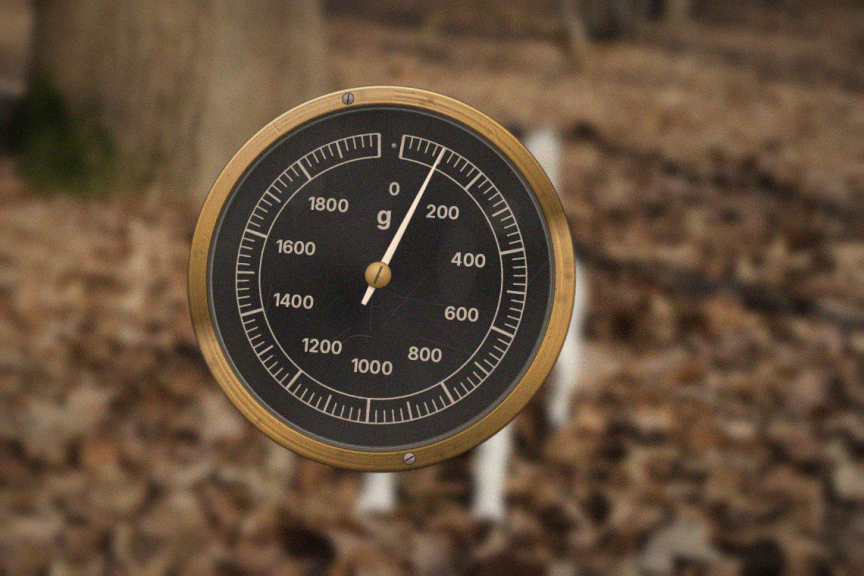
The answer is 100 g
